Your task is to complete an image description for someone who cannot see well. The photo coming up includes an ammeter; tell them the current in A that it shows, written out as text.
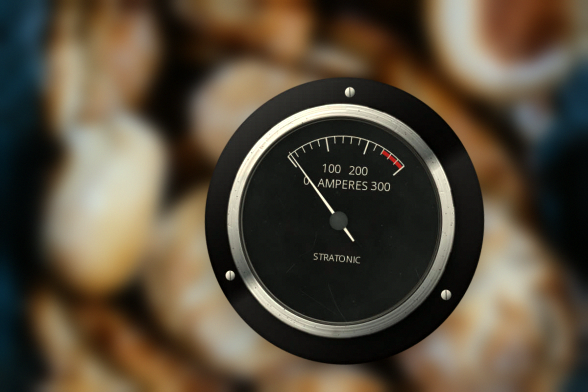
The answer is 10 A
